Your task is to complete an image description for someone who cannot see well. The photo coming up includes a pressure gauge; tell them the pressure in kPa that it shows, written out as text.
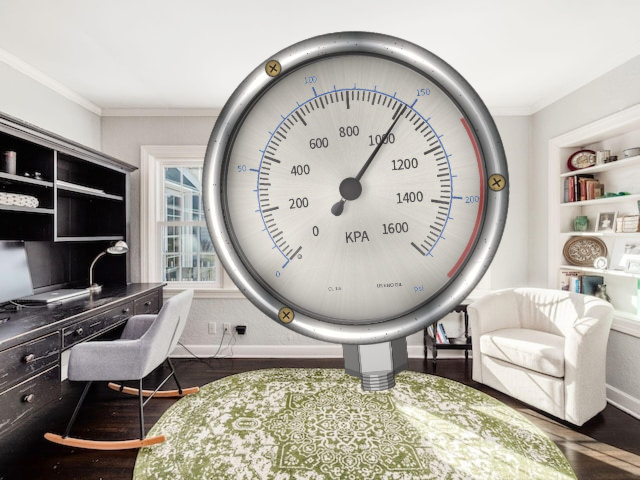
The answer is 1020 kPa
